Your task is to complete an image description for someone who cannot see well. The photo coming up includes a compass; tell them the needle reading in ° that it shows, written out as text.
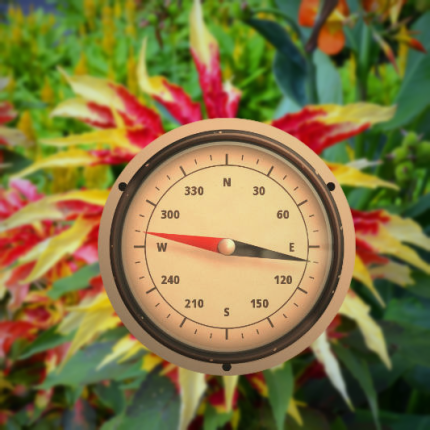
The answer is 280 °
